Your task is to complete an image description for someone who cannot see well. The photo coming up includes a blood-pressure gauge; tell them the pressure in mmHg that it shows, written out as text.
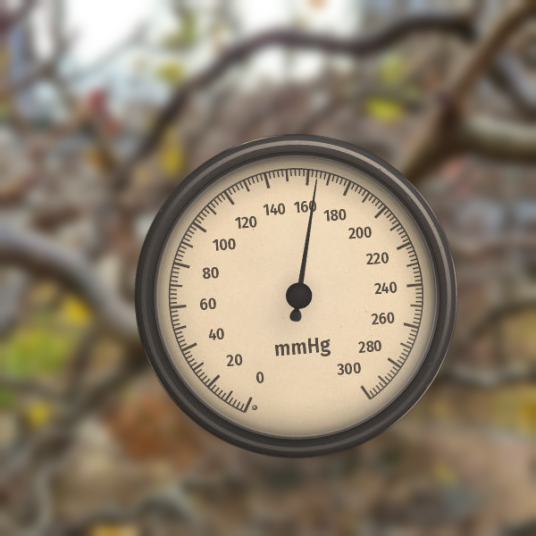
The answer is 164 mmHg
